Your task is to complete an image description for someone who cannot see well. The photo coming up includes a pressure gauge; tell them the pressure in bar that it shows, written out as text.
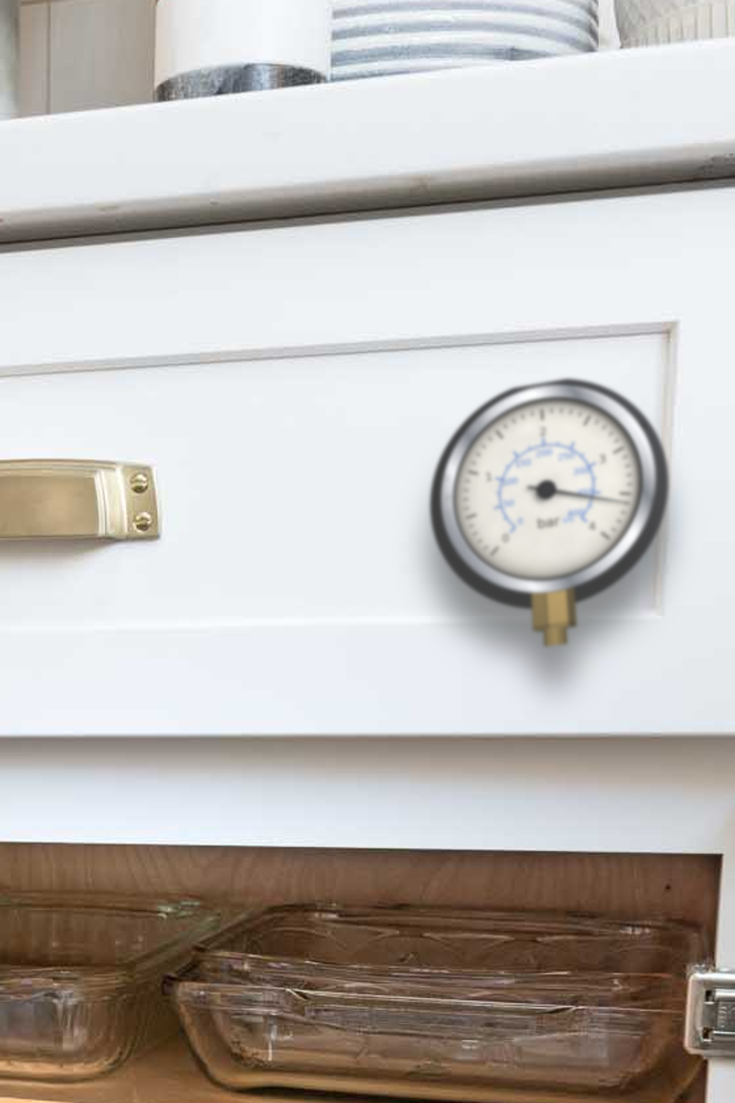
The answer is 3.6 bar
